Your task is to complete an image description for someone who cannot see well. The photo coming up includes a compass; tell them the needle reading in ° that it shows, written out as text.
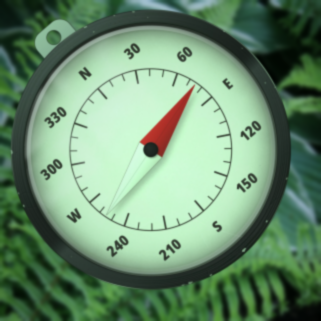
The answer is 75 °
